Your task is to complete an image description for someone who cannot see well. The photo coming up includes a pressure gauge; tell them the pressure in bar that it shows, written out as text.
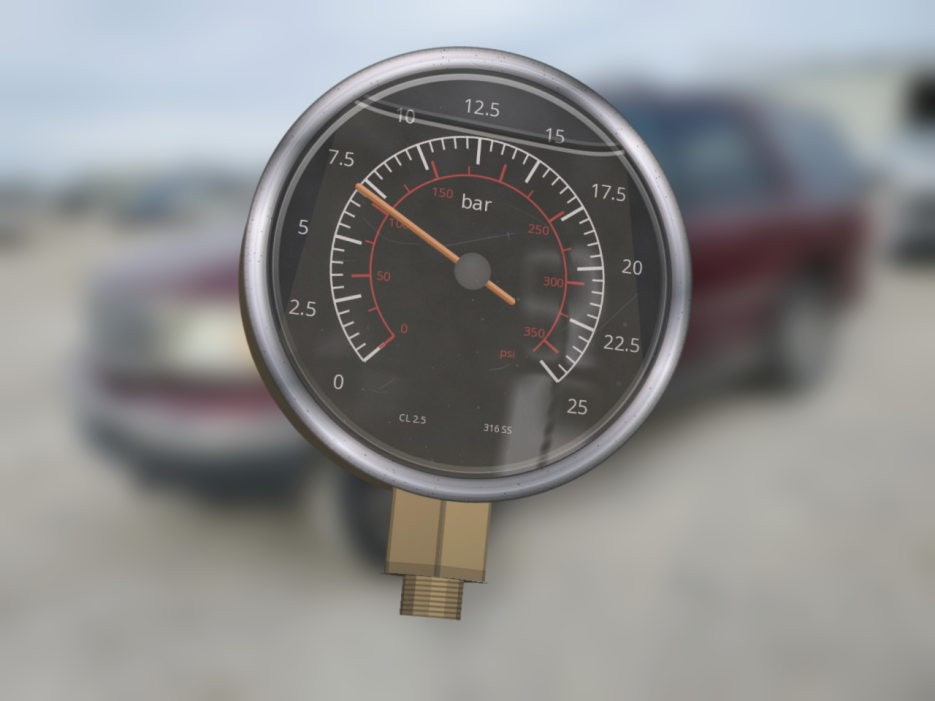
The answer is 7 bar
